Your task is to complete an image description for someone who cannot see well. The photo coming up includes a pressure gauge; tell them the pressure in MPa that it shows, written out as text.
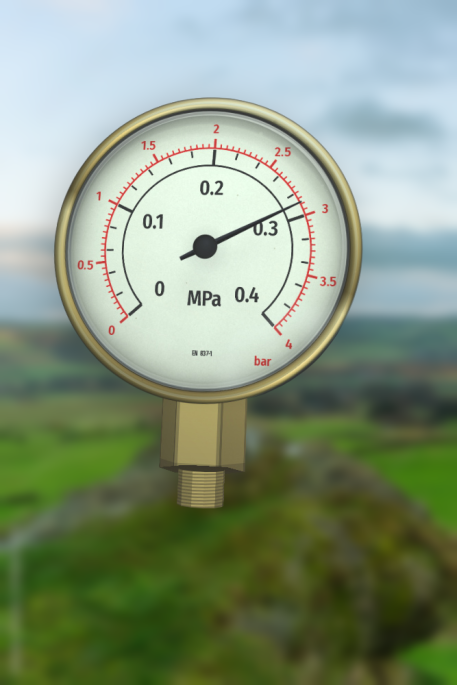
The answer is 0.29 MPa
